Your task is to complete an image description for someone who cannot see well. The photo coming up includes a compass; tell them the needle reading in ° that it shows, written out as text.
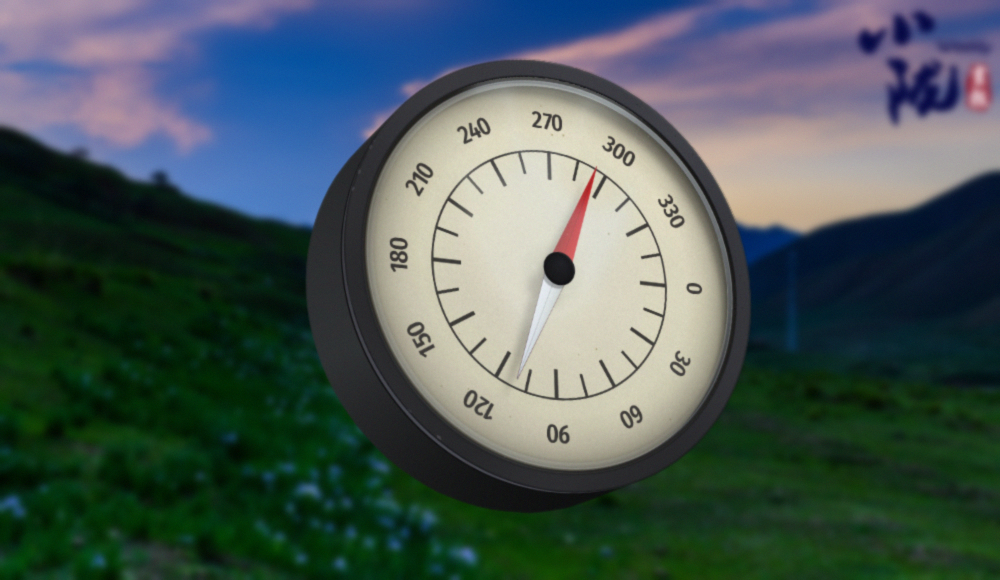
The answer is 292.5 °
